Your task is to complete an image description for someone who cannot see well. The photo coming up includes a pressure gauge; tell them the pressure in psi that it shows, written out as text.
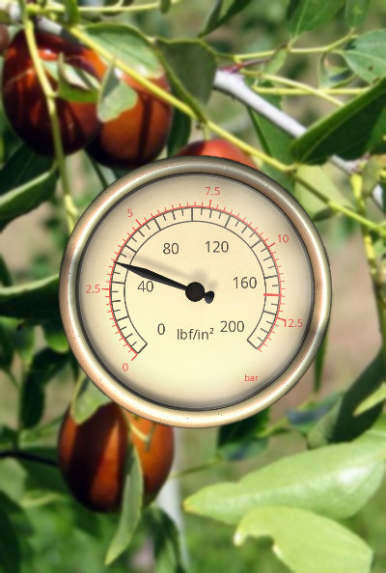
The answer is 50 psi
